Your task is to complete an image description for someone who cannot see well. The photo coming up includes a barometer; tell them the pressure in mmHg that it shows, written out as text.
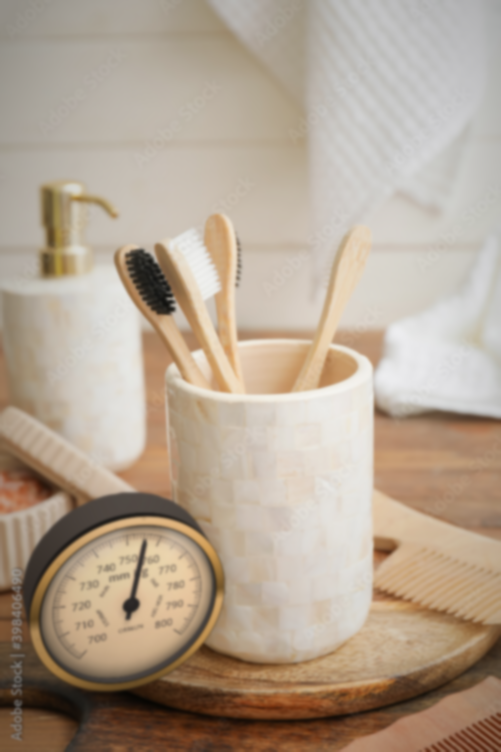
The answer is 755 mmHg
